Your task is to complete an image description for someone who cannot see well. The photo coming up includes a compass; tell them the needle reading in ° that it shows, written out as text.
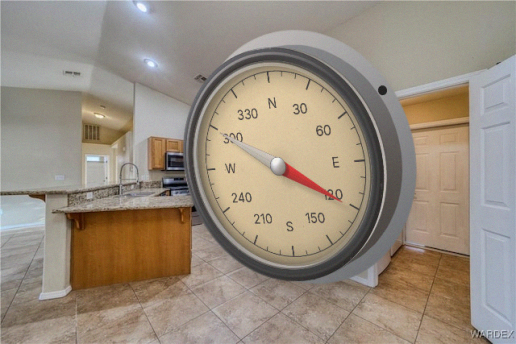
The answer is 120 °
